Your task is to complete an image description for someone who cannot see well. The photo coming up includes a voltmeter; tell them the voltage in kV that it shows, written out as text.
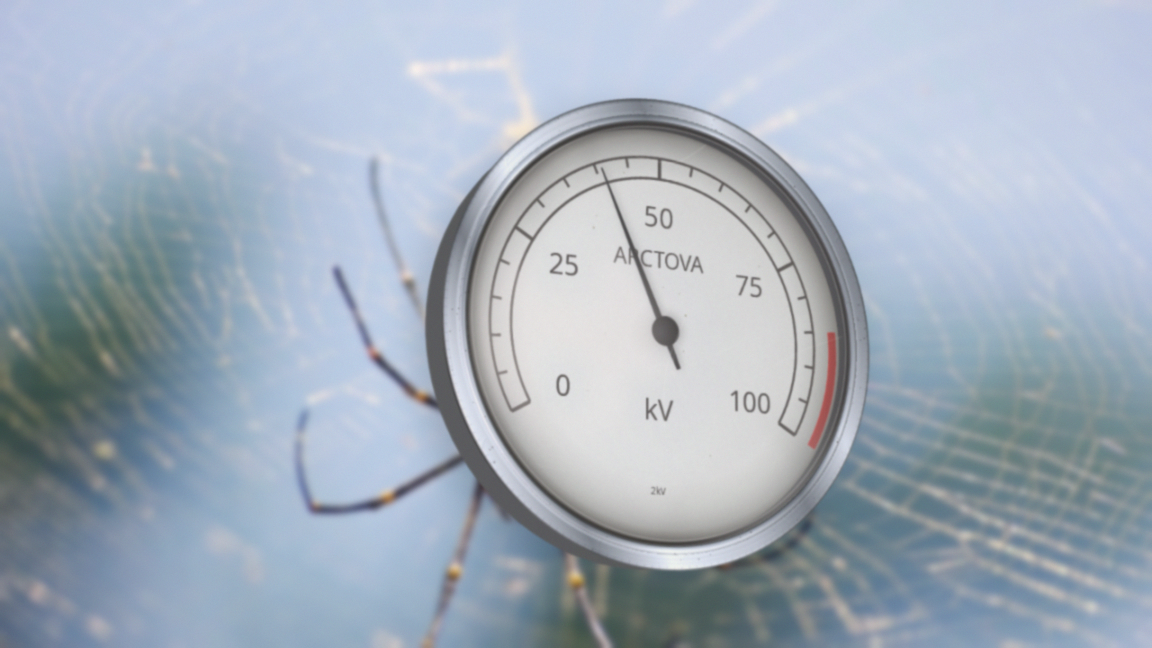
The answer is 40 kV
